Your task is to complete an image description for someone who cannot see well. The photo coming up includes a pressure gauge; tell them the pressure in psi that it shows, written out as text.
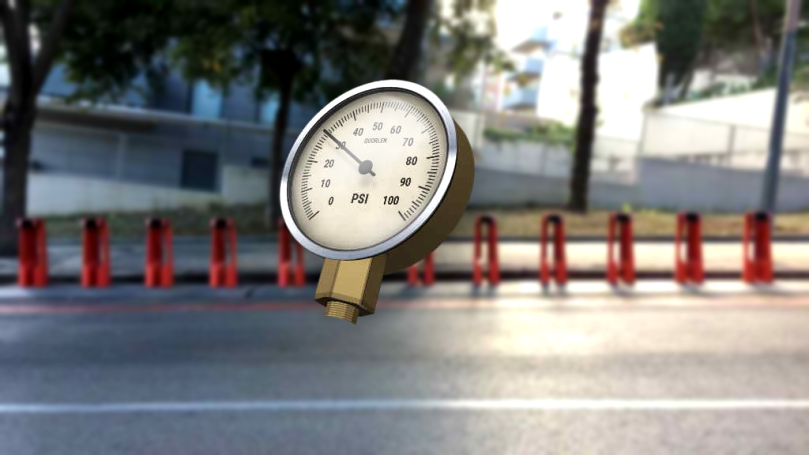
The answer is 30 psi
